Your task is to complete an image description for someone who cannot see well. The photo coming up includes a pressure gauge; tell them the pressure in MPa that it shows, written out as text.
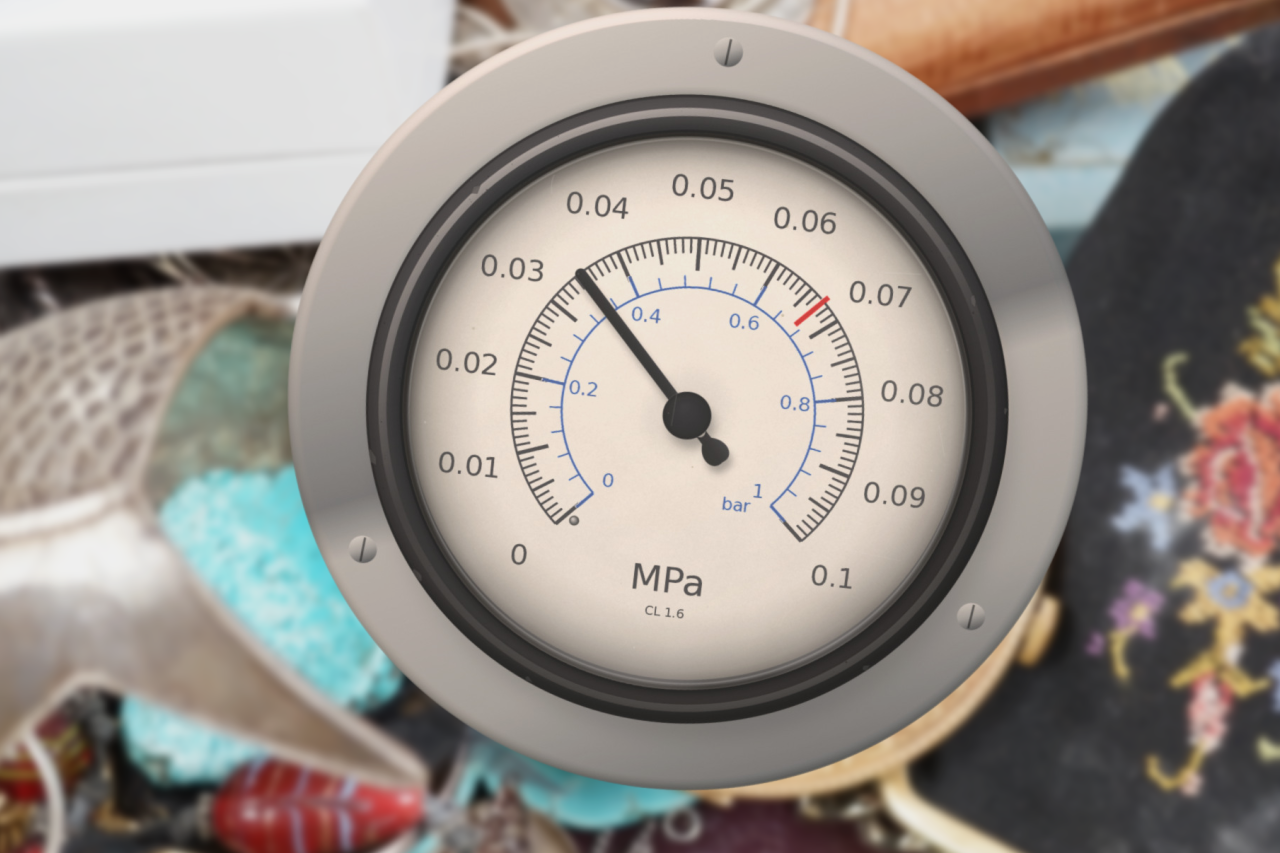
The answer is 0.035 MPa
